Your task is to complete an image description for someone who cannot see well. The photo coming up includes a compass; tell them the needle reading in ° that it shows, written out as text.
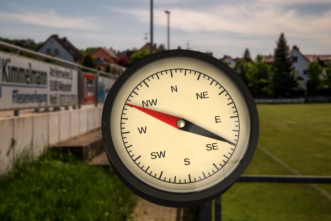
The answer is 300 °
